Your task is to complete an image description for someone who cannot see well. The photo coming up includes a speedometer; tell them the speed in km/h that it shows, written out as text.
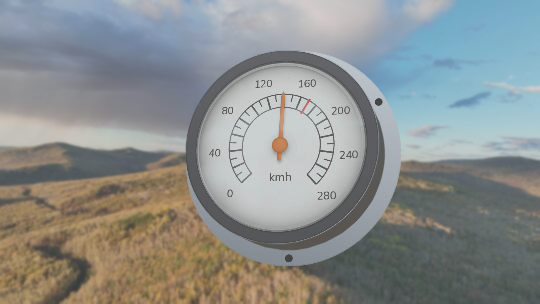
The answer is 140 km/h
